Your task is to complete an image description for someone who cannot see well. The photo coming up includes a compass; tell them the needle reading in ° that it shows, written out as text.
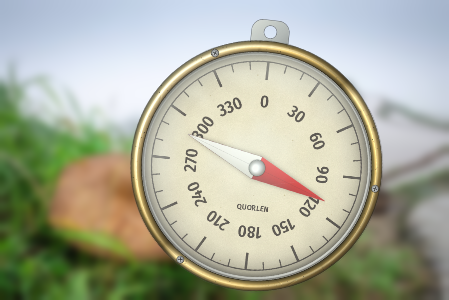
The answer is 110 °
